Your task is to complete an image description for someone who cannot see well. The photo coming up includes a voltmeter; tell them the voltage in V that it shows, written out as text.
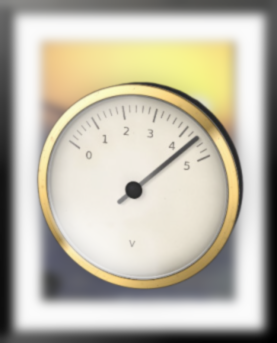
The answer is 4.4 V
